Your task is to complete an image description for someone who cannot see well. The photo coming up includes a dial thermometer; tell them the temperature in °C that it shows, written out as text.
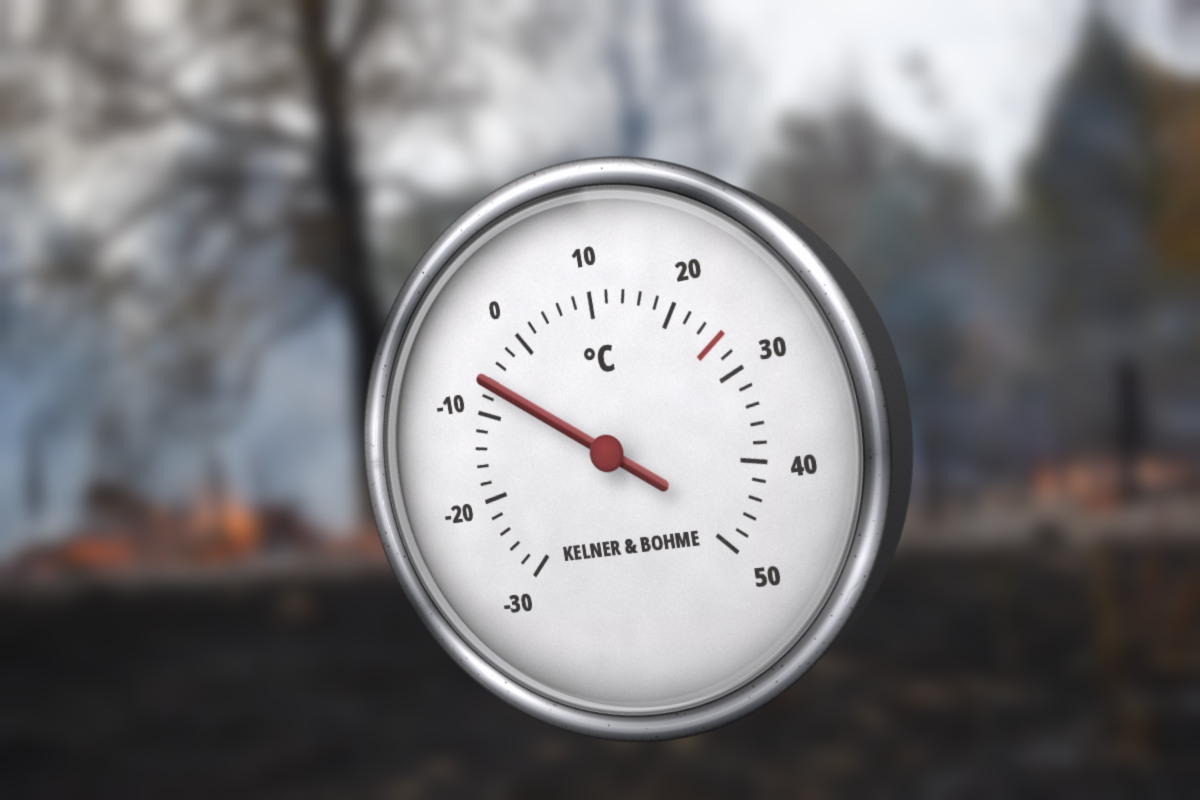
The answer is -6 °C
